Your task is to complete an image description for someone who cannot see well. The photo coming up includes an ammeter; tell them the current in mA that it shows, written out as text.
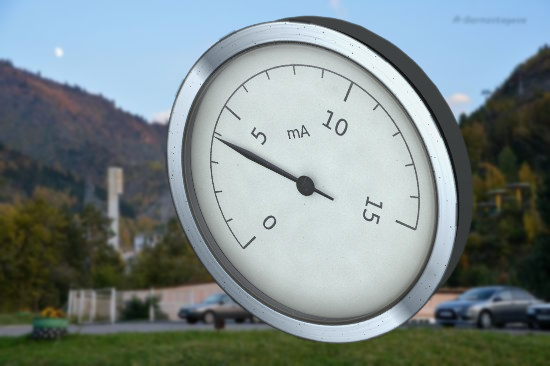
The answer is 4 mA
